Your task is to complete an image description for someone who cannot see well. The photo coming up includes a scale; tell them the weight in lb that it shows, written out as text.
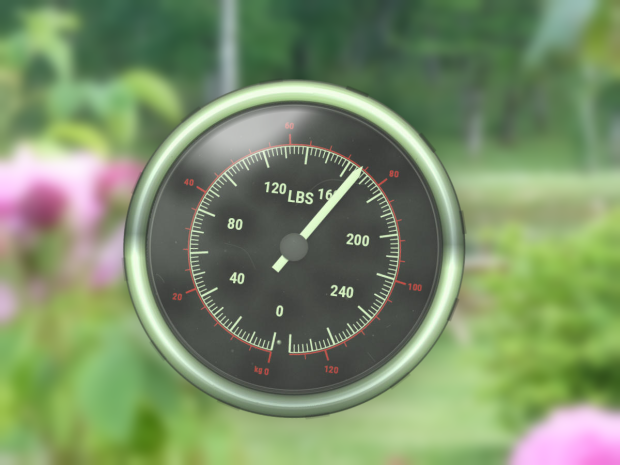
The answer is 166 lb
